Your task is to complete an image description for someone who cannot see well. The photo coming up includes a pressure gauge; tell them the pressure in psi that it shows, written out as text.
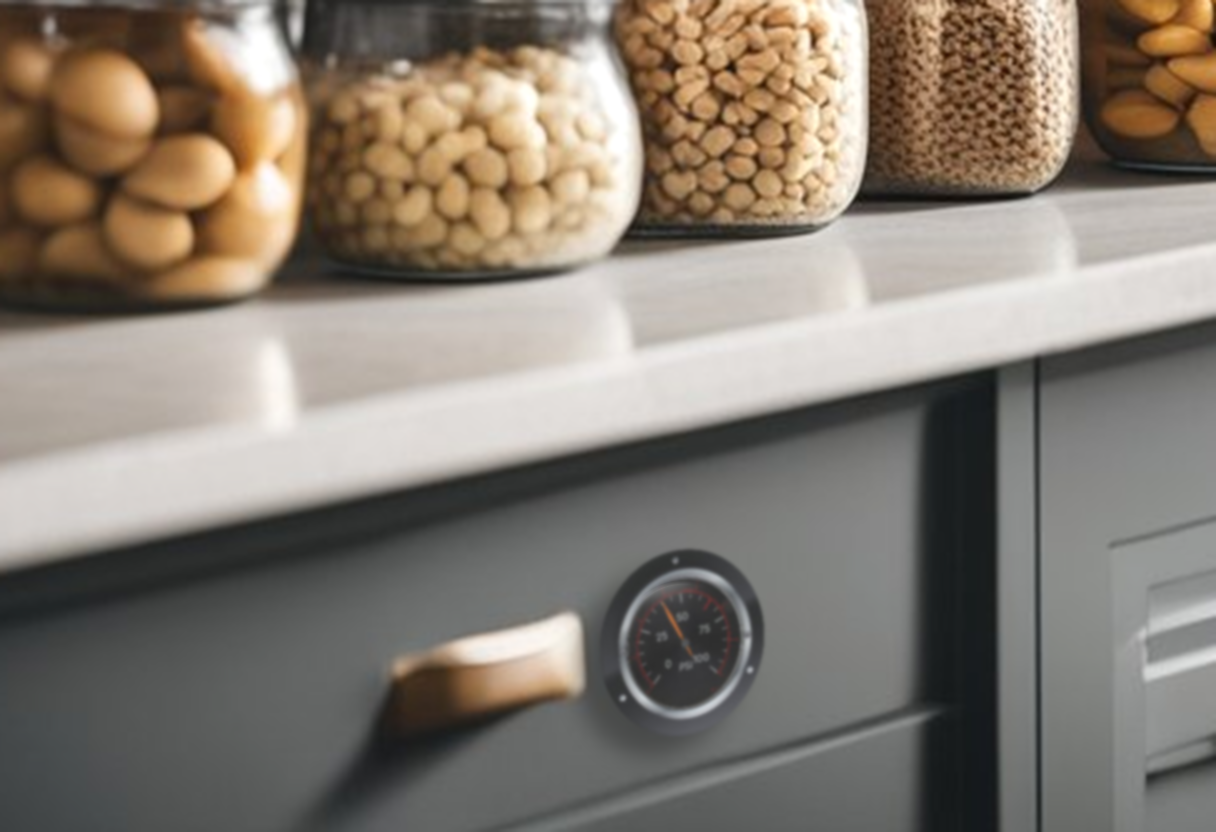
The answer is 40 psi
